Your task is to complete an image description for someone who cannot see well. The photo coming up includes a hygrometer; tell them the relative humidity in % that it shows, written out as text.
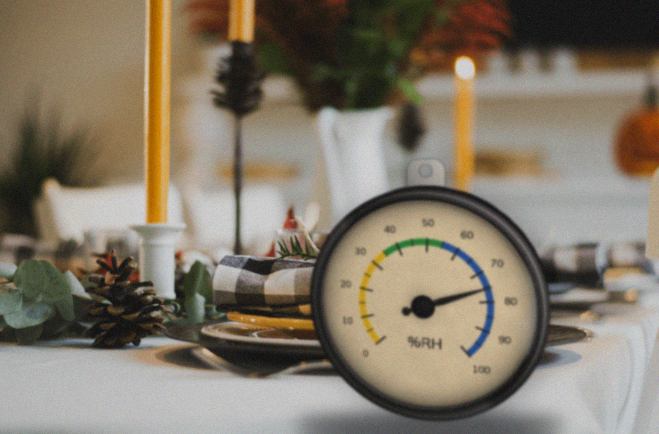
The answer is 75 %
